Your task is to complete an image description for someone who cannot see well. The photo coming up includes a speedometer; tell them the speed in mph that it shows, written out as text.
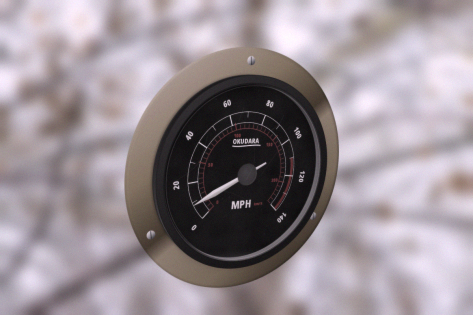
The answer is 10 mph
